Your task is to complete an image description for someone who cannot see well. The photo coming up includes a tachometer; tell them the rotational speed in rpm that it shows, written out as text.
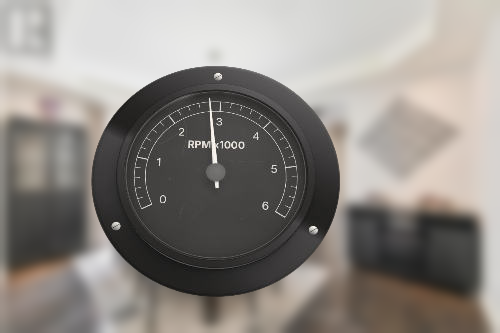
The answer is 2800 rpm
